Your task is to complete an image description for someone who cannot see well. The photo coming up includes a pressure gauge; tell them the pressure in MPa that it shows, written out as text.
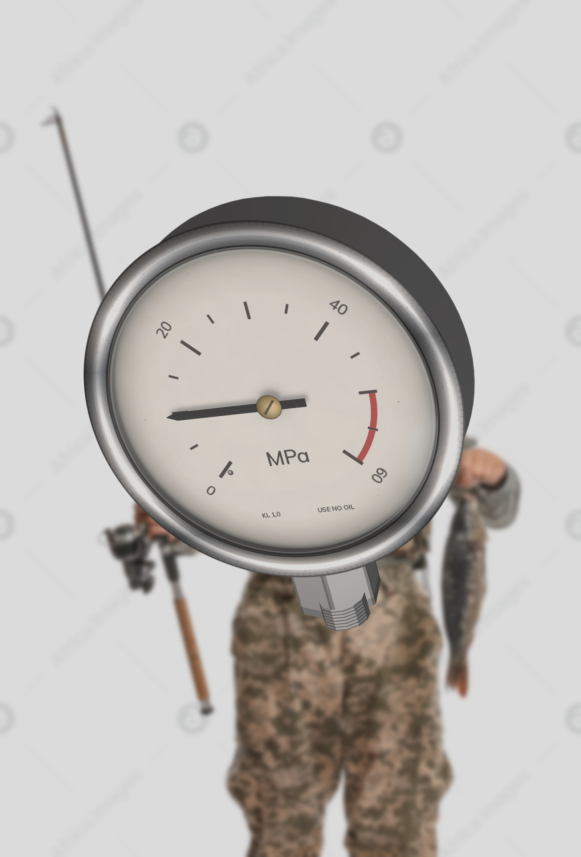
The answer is 10 MPa
